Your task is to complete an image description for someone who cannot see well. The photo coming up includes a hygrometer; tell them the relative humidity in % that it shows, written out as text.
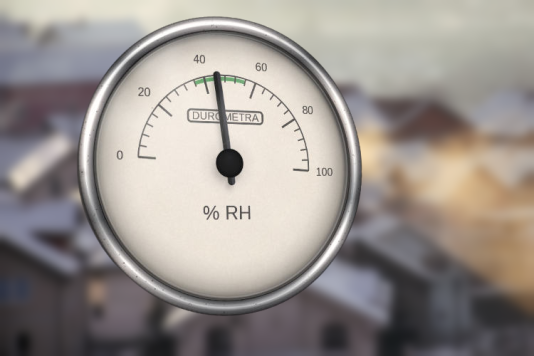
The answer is 44 %
